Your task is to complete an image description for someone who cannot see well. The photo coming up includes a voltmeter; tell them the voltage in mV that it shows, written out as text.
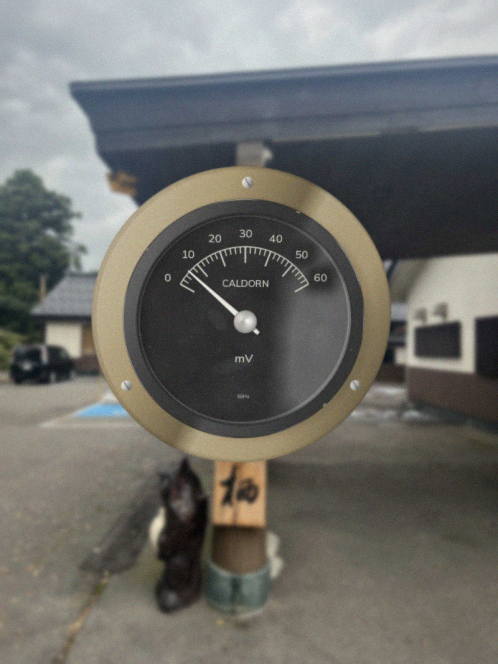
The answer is 6 mV
